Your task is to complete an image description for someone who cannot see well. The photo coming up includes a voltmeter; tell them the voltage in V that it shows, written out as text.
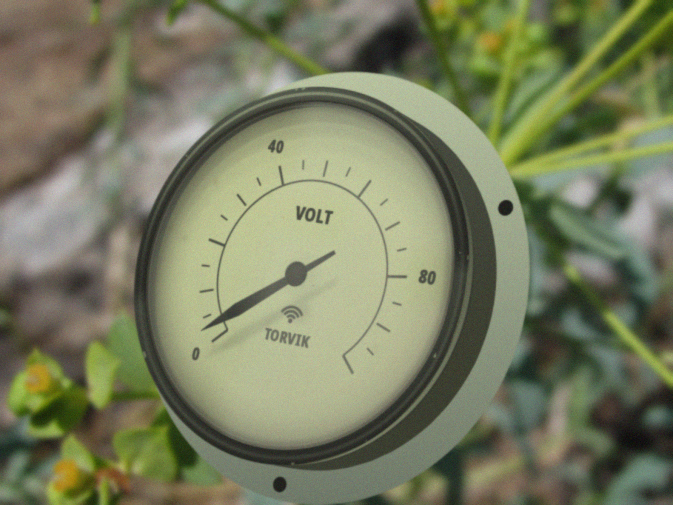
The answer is 2.5 V
